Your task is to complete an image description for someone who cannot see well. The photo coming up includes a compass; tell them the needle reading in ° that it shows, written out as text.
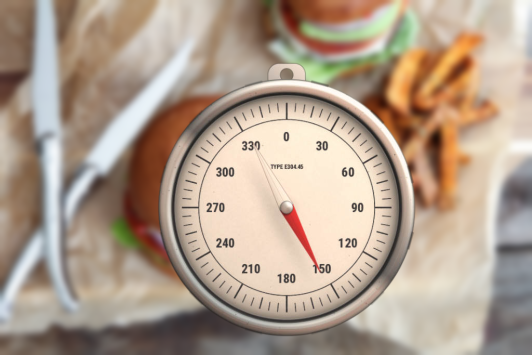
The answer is 152.5 °
